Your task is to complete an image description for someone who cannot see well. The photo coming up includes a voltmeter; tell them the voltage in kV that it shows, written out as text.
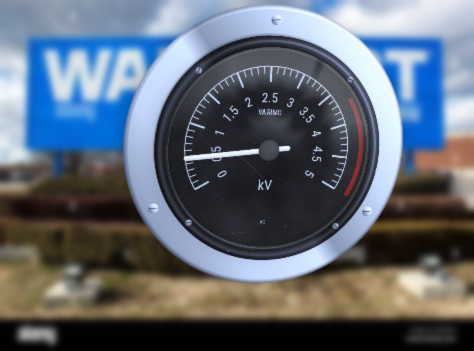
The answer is 0.5 kV
